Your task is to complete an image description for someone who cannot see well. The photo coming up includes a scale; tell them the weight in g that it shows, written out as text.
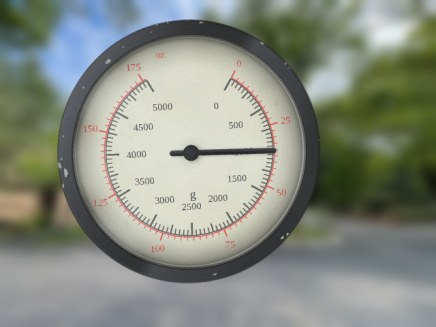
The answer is 1000 g
